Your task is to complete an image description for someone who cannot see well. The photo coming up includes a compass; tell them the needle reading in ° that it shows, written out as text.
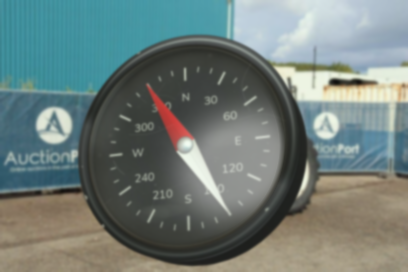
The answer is 330 °
